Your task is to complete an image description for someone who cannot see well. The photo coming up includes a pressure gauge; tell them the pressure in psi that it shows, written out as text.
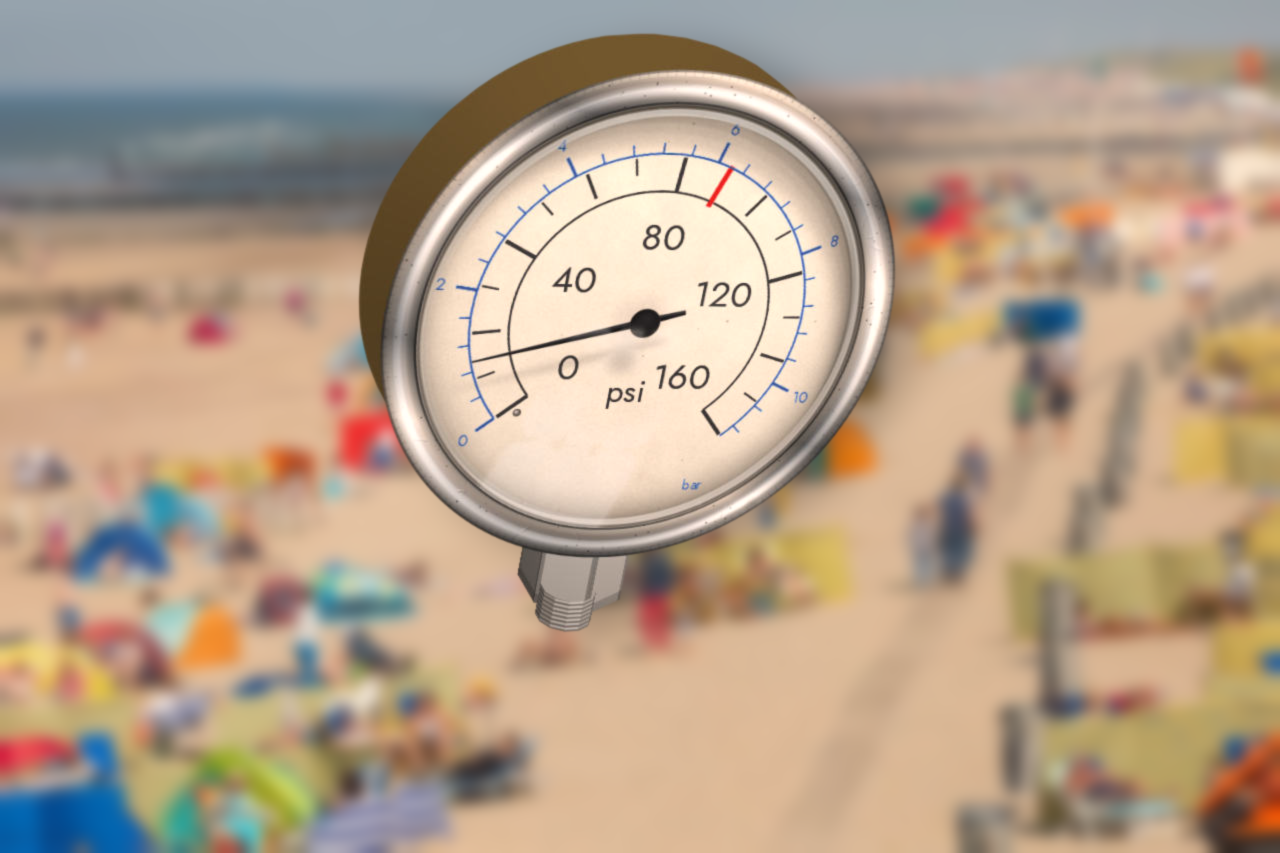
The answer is 15 psi
